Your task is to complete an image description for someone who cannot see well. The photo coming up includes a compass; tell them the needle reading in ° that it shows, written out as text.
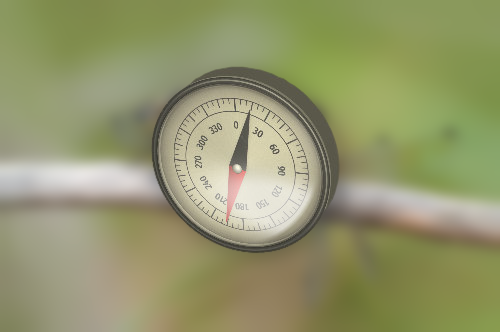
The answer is 195 °
